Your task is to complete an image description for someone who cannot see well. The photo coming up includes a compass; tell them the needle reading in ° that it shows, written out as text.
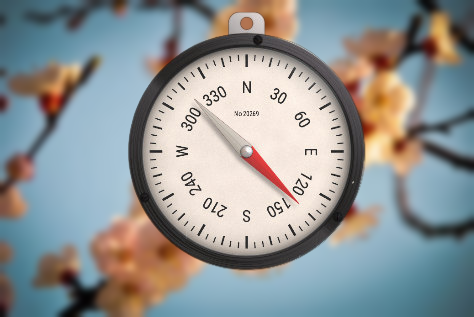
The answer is 135 °
